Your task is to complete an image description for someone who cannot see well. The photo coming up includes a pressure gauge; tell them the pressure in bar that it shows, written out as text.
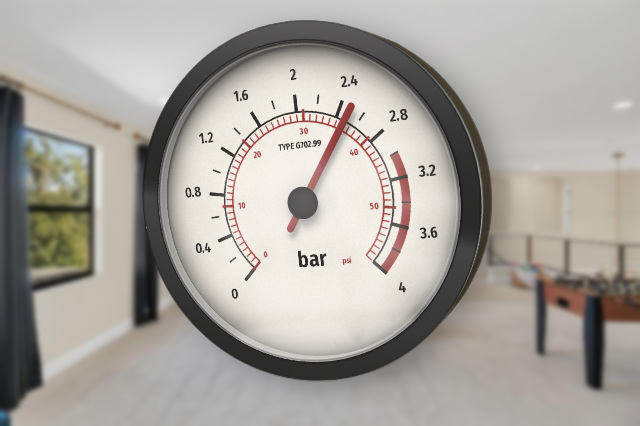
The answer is 2.5 bar
